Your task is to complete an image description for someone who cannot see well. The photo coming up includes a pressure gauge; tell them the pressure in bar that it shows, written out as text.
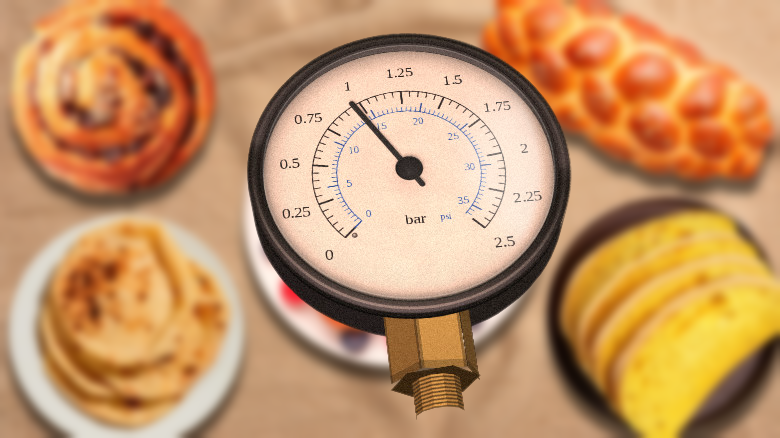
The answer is 0.95 bar
